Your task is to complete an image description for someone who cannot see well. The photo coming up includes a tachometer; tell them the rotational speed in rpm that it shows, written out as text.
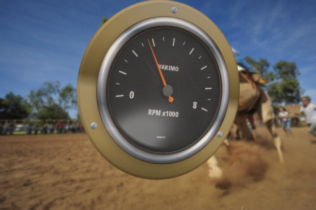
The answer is 2750 rpm
